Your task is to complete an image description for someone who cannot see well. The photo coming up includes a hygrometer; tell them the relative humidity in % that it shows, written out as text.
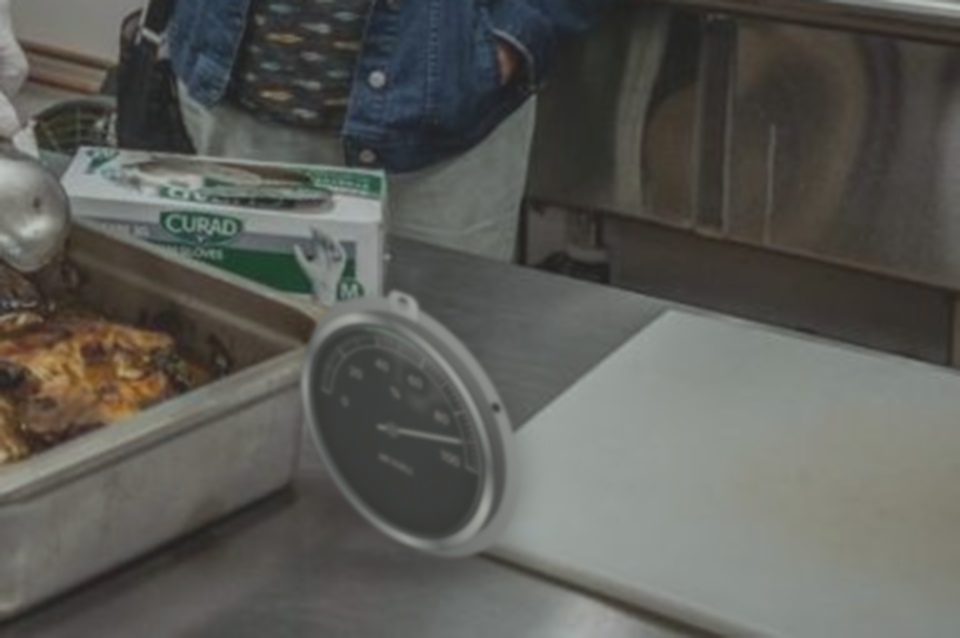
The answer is 90 %
